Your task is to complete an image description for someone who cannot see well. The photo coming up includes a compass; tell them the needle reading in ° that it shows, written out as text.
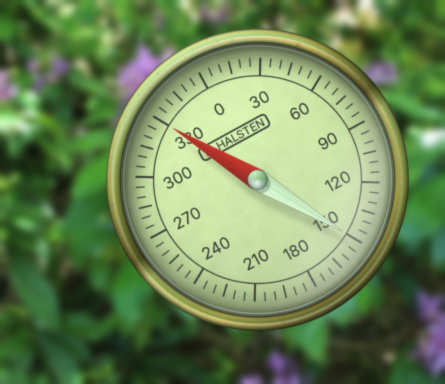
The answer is 330 °
